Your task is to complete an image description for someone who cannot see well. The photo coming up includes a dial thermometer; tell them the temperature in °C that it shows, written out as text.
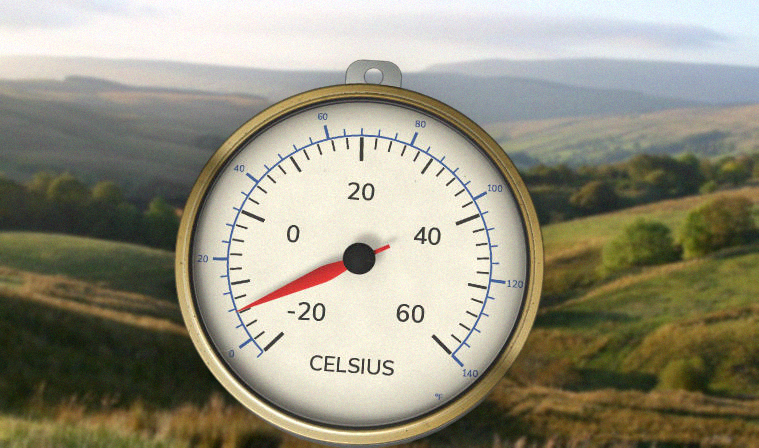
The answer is -14 °C
